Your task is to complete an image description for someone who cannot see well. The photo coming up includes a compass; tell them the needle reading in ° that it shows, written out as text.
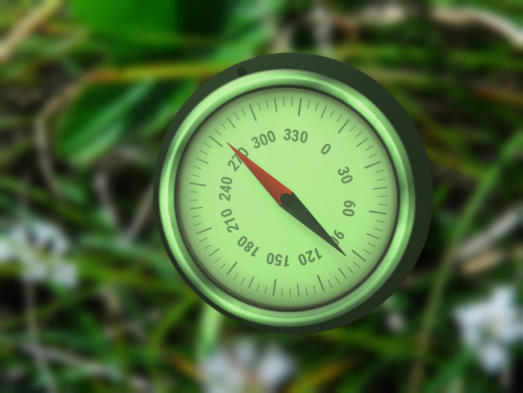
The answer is 275 °
